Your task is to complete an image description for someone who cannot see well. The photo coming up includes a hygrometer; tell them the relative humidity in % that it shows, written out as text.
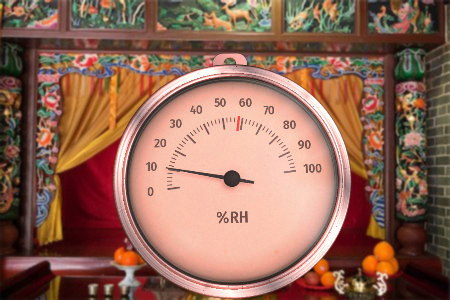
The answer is 10 %
